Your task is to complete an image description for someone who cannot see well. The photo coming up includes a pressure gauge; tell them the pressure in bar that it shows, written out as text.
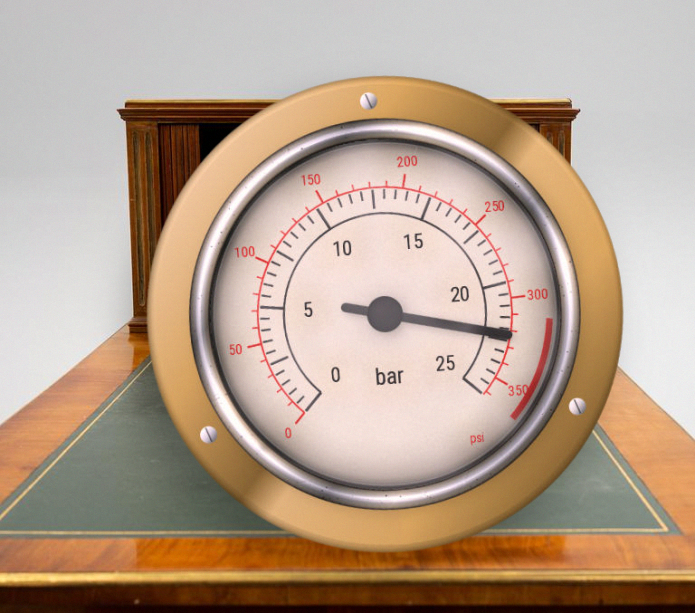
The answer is 22.25 bar
